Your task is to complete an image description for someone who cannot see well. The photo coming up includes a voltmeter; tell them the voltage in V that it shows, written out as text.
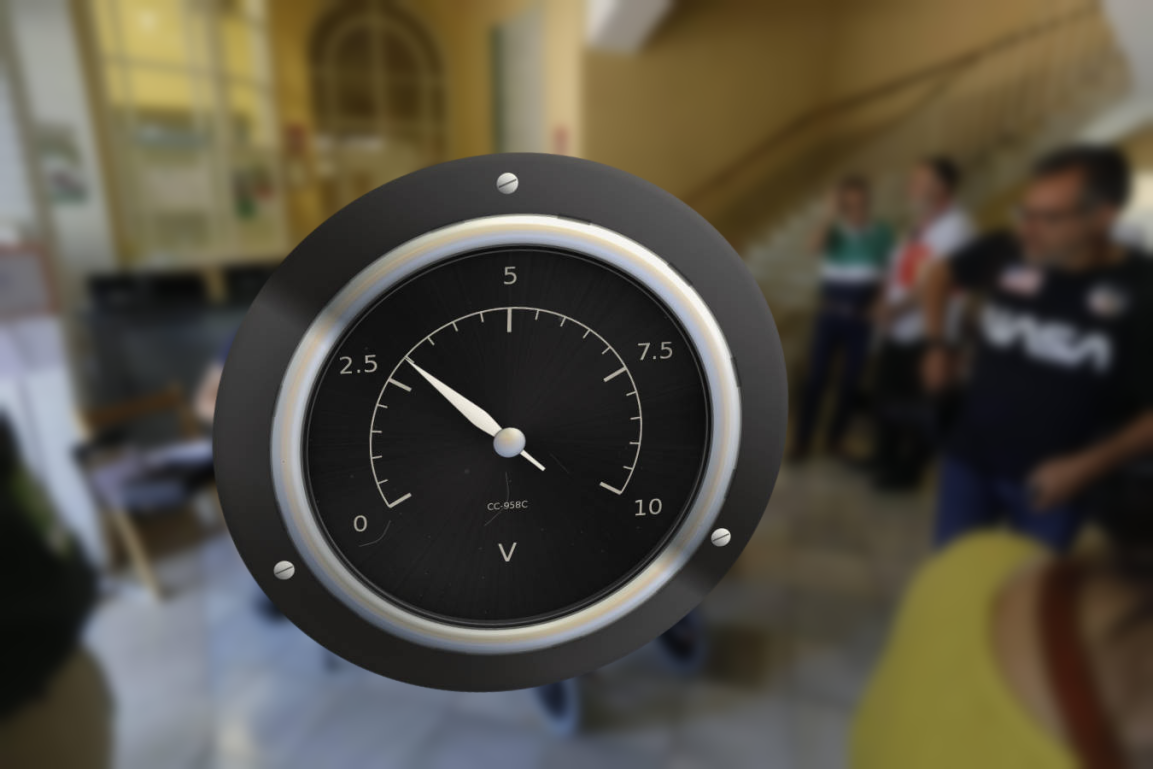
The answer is 3 V
